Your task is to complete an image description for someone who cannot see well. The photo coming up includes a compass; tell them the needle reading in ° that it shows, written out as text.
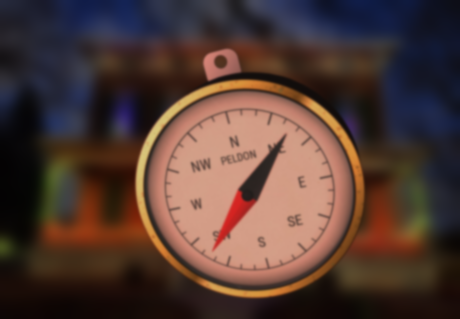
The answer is 225 °
